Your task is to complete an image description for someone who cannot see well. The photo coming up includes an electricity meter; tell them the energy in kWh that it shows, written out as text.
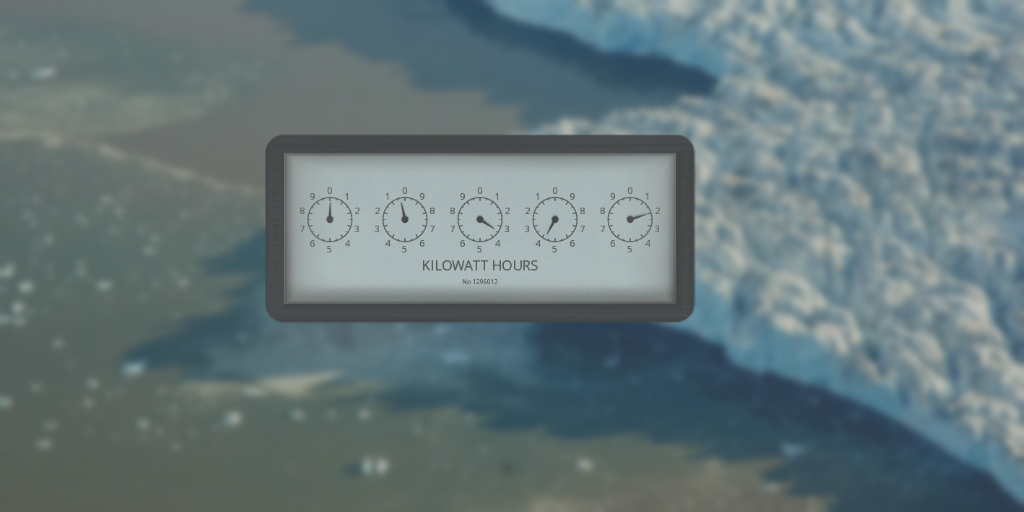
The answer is 342 kWh
